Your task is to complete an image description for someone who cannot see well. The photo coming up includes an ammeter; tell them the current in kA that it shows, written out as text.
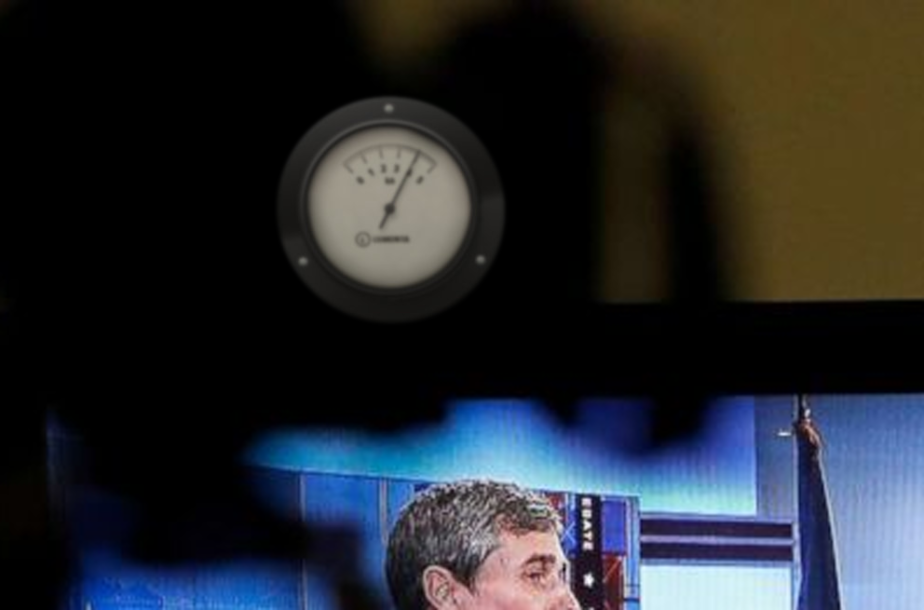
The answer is 4 kA
